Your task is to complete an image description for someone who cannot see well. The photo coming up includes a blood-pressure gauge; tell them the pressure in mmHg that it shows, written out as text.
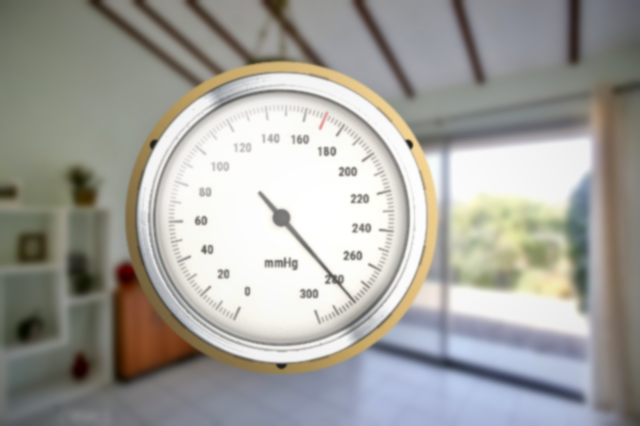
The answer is 280 mmHg
